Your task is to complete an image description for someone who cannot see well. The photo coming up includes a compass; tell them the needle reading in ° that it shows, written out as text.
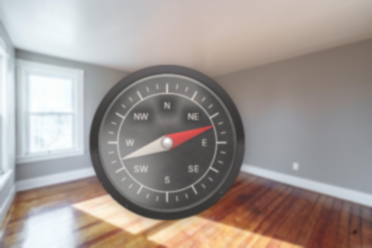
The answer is 70 °
